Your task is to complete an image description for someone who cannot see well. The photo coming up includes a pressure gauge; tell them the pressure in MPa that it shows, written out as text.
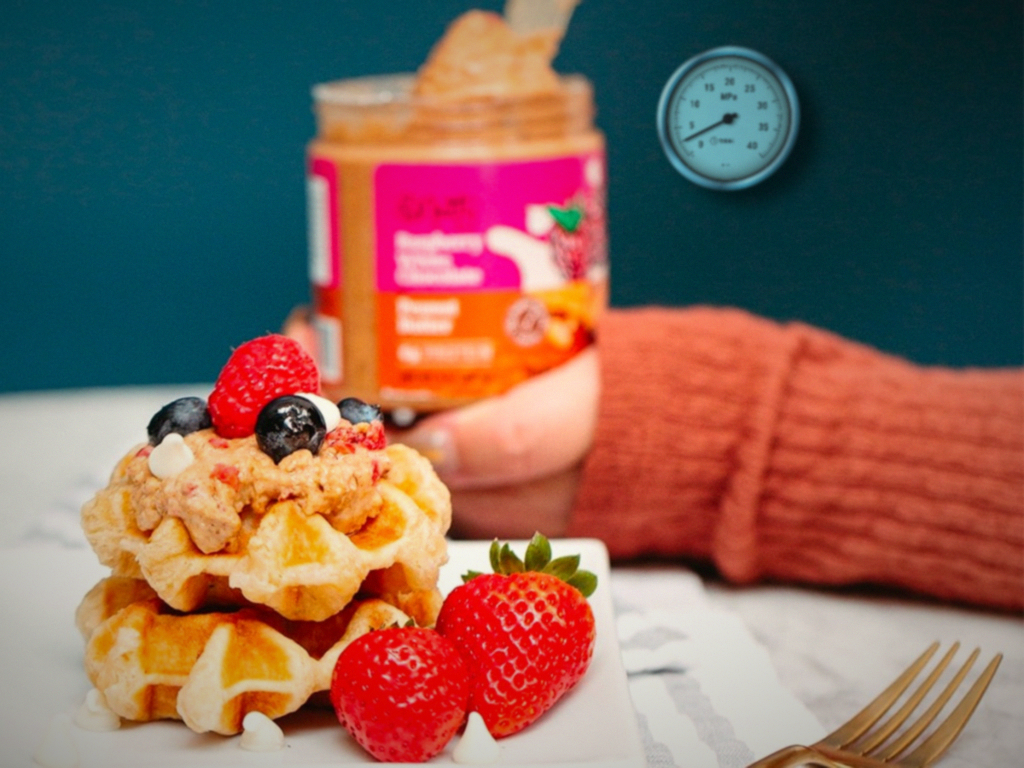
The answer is 2.5 MPa
